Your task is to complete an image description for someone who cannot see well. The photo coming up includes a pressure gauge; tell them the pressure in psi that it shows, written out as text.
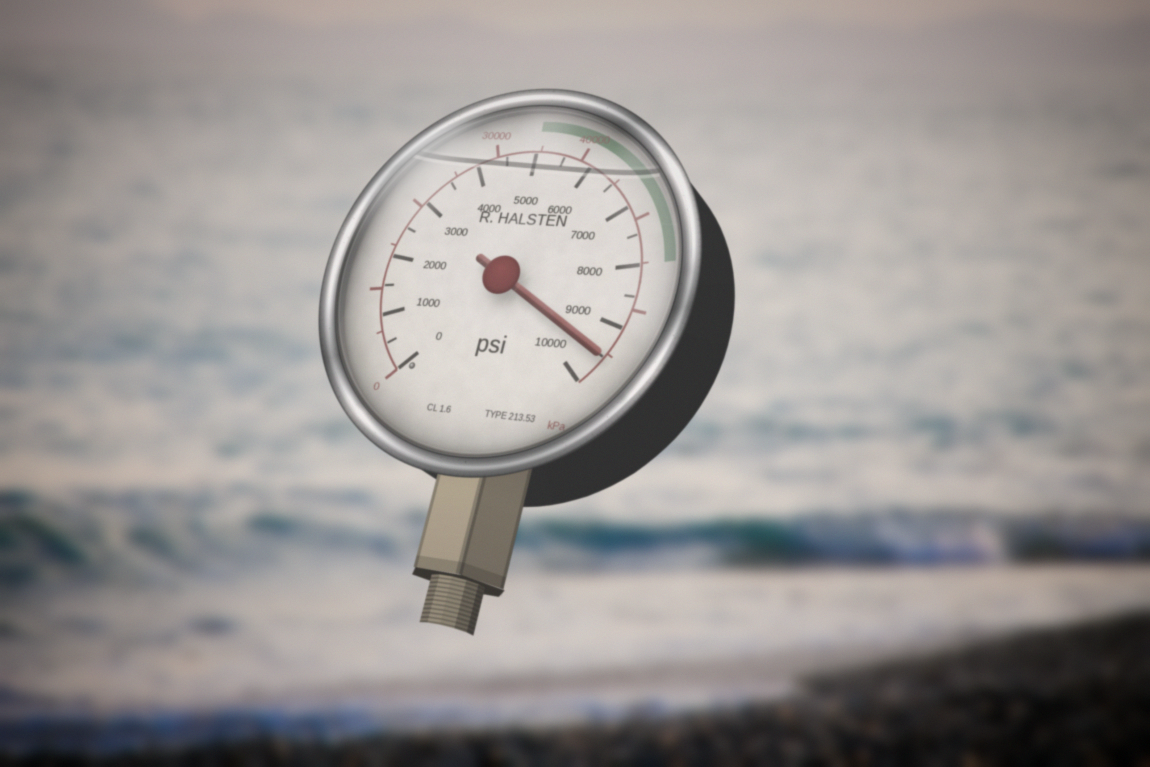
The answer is 9500 psi
